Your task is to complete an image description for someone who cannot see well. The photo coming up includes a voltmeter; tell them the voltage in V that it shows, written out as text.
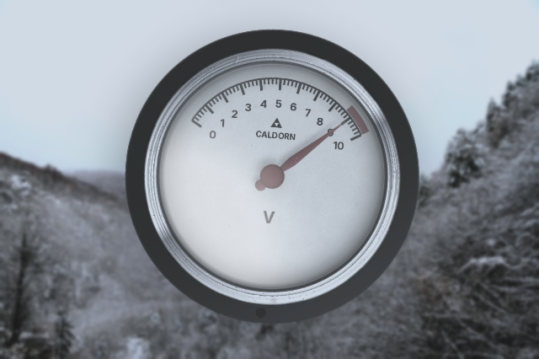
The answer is 9 V
